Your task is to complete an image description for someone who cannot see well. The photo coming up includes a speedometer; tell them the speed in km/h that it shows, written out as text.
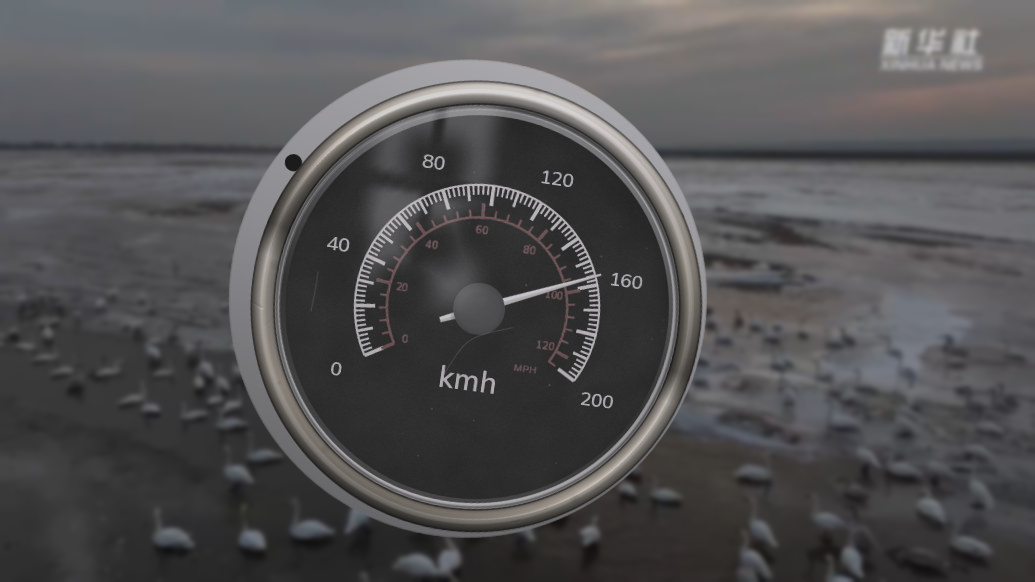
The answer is 156 km/h
